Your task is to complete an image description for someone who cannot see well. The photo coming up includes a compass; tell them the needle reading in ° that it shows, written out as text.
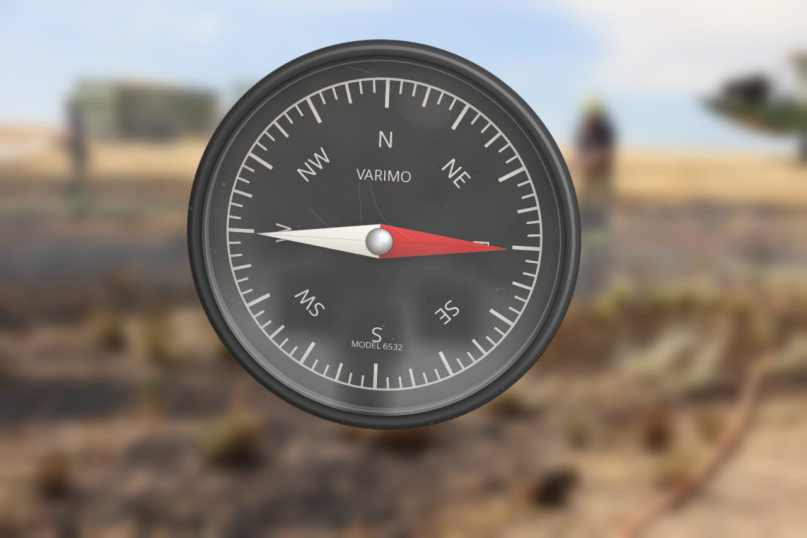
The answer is 90 °
